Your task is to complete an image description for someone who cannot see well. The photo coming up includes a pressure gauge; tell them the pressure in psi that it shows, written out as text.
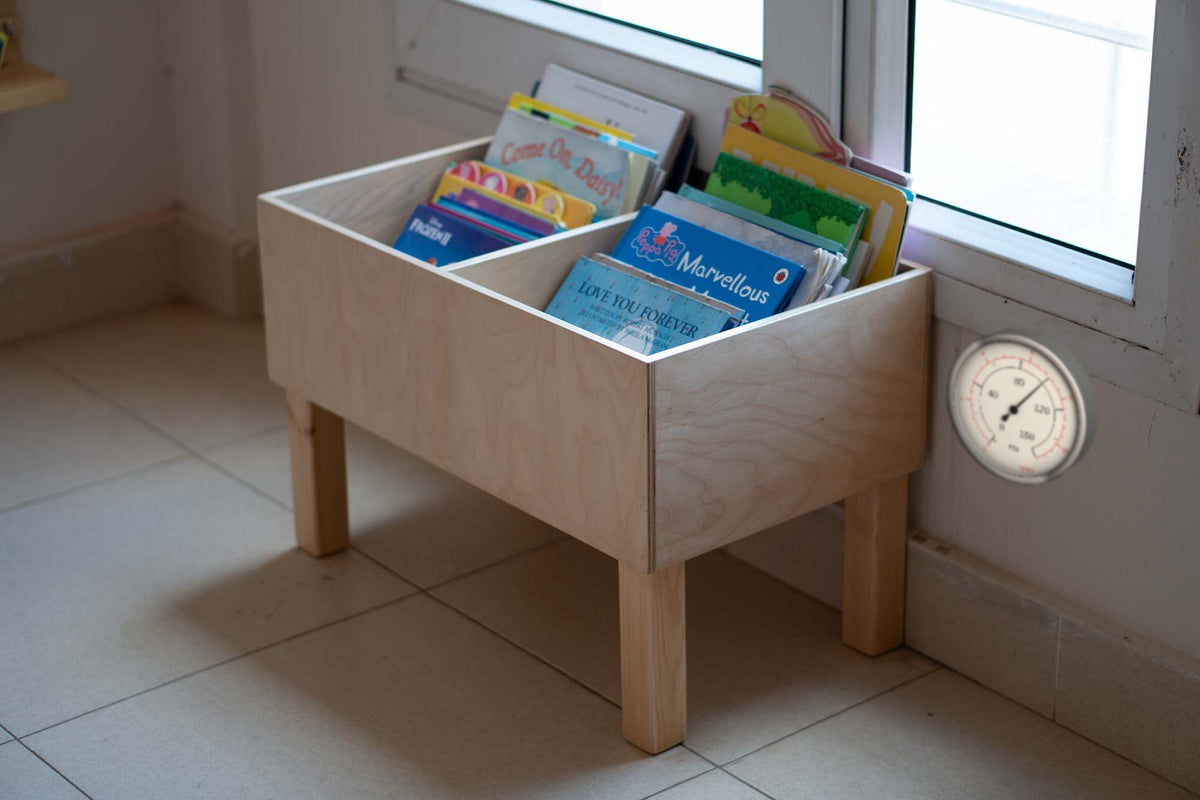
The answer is 100 psi
